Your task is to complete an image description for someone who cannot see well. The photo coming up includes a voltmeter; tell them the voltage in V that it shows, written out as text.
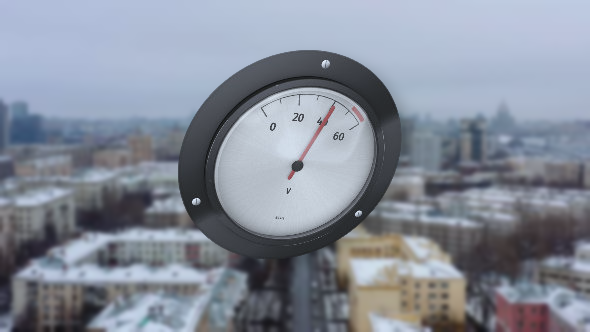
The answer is 40 V
